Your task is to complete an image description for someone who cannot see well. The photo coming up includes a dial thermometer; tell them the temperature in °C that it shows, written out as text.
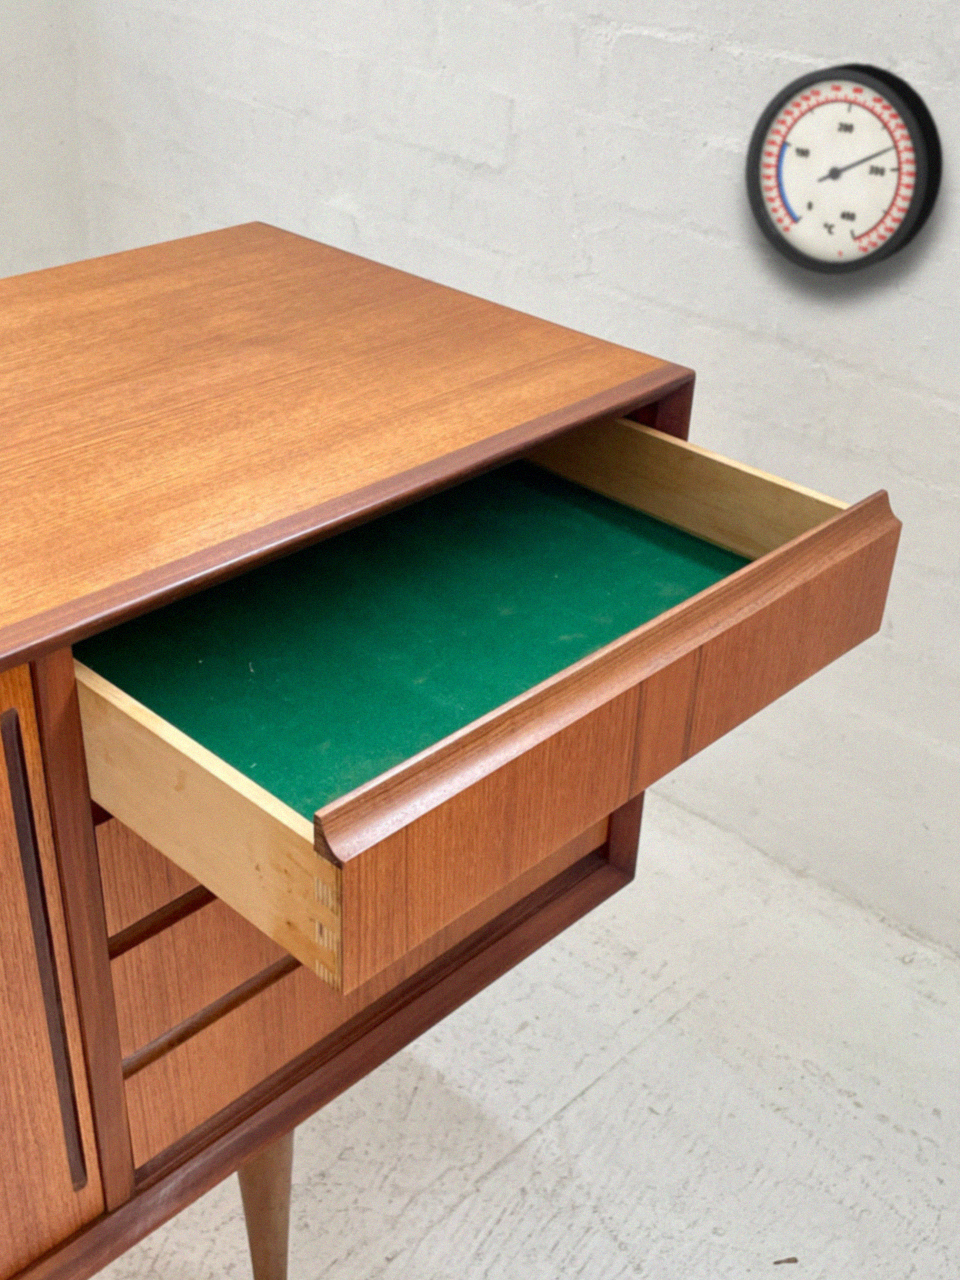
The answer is 275 °C
